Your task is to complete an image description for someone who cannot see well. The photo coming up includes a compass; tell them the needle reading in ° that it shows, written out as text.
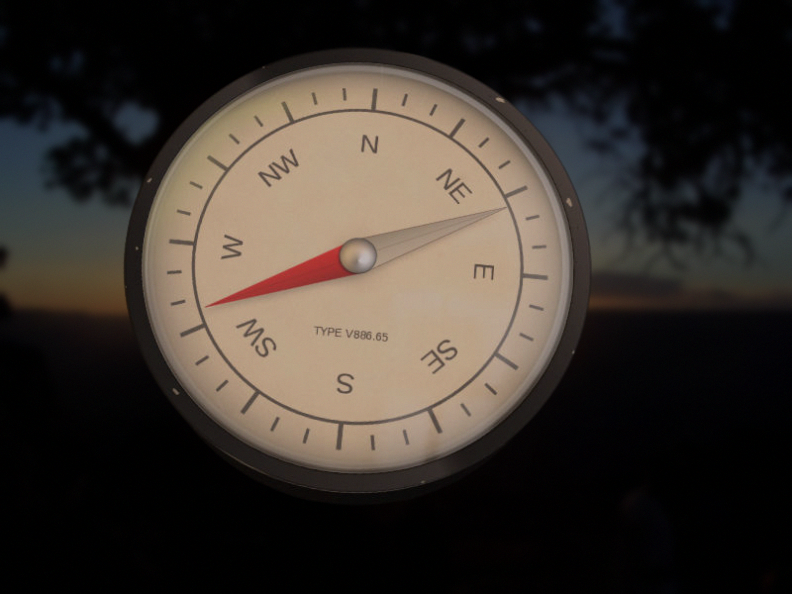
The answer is 245 °
